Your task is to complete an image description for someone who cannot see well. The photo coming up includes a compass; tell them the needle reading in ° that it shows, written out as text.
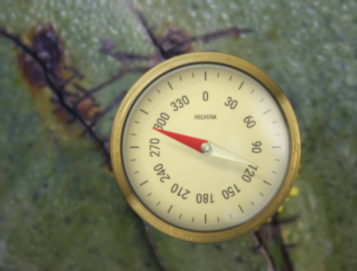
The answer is 290 °
